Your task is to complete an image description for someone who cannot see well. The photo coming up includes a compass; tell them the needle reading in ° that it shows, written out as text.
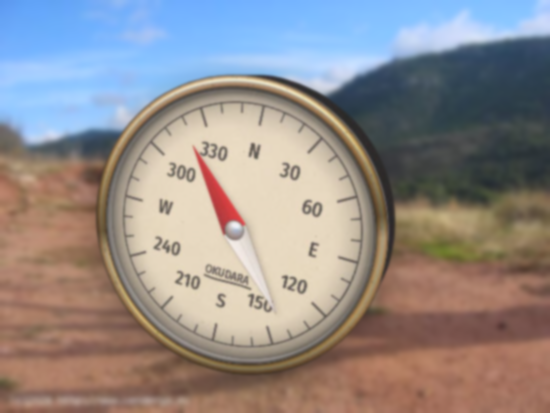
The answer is 320 °
